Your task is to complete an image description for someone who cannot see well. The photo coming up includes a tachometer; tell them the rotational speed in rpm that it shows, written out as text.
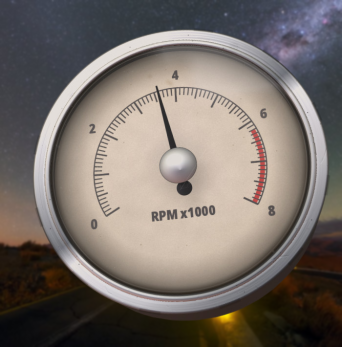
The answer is 3600 rpm
